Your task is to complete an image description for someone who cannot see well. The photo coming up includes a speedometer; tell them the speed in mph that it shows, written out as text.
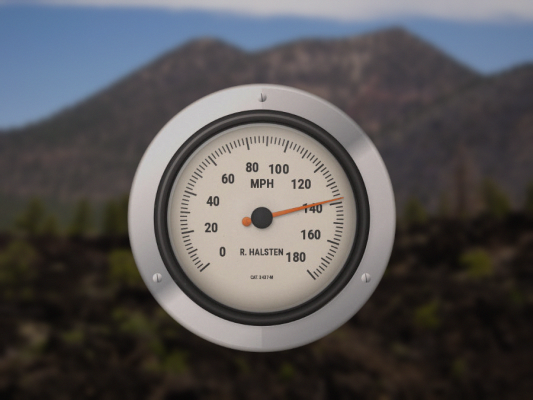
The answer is 138 mph
